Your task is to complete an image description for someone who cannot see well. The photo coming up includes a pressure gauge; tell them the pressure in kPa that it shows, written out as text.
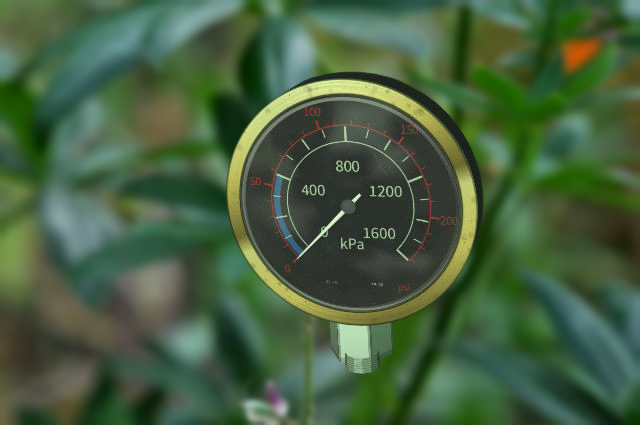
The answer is 0 kPa
